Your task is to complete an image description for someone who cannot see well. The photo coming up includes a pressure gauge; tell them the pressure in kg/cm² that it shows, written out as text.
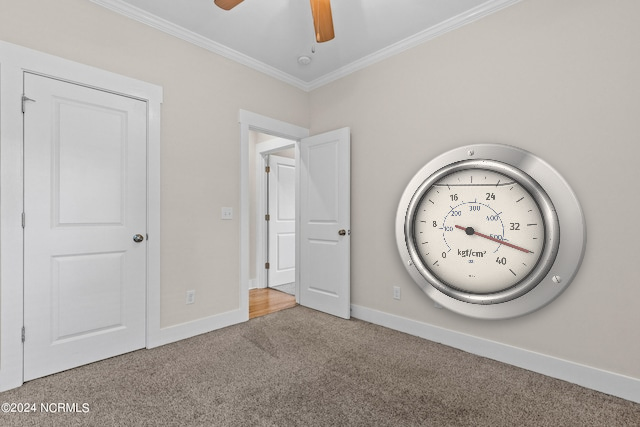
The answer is 36 kg/cm²
